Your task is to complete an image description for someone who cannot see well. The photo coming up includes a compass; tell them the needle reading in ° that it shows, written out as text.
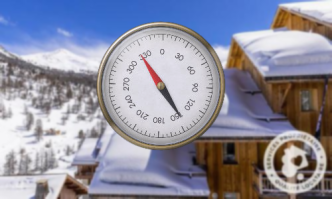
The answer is 325 °
